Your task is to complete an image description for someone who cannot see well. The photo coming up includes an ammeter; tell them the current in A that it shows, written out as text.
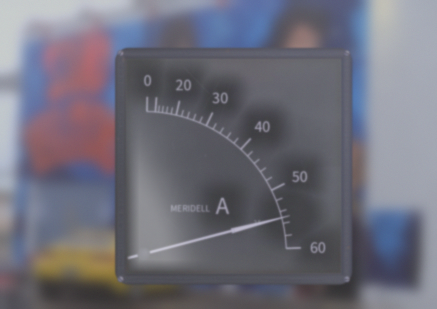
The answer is 55 A
